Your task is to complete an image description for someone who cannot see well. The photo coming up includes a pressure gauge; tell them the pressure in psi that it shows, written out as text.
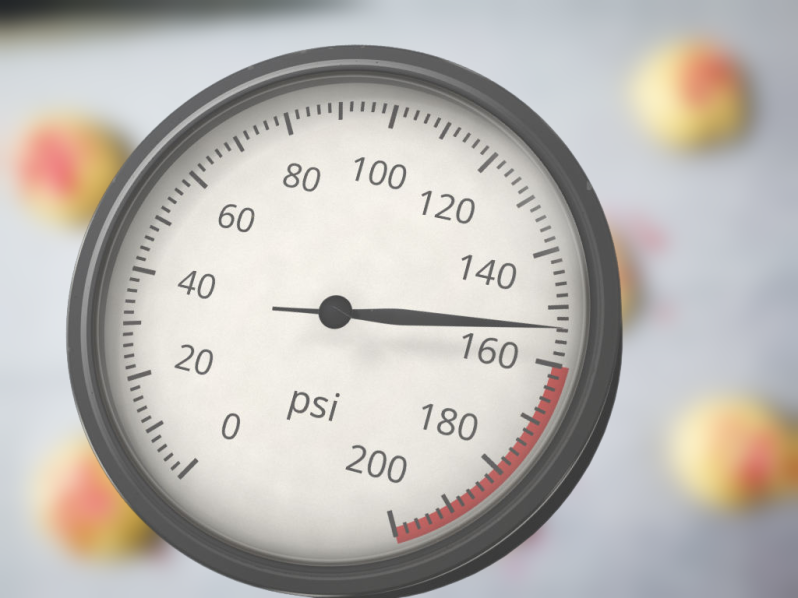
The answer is 154 psi
